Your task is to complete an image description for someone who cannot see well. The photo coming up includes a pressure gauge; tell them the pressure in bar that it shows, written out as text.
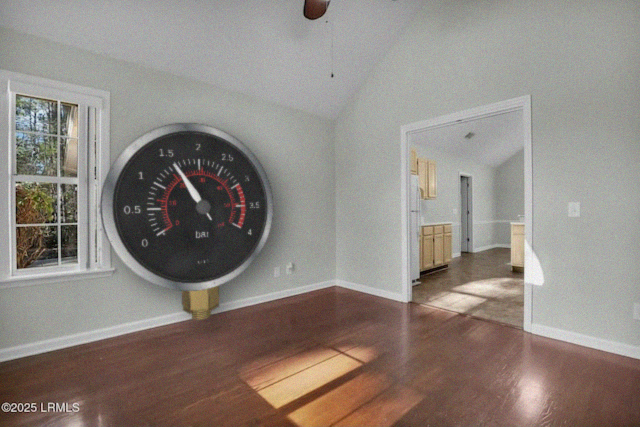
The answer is 1.5 bar
